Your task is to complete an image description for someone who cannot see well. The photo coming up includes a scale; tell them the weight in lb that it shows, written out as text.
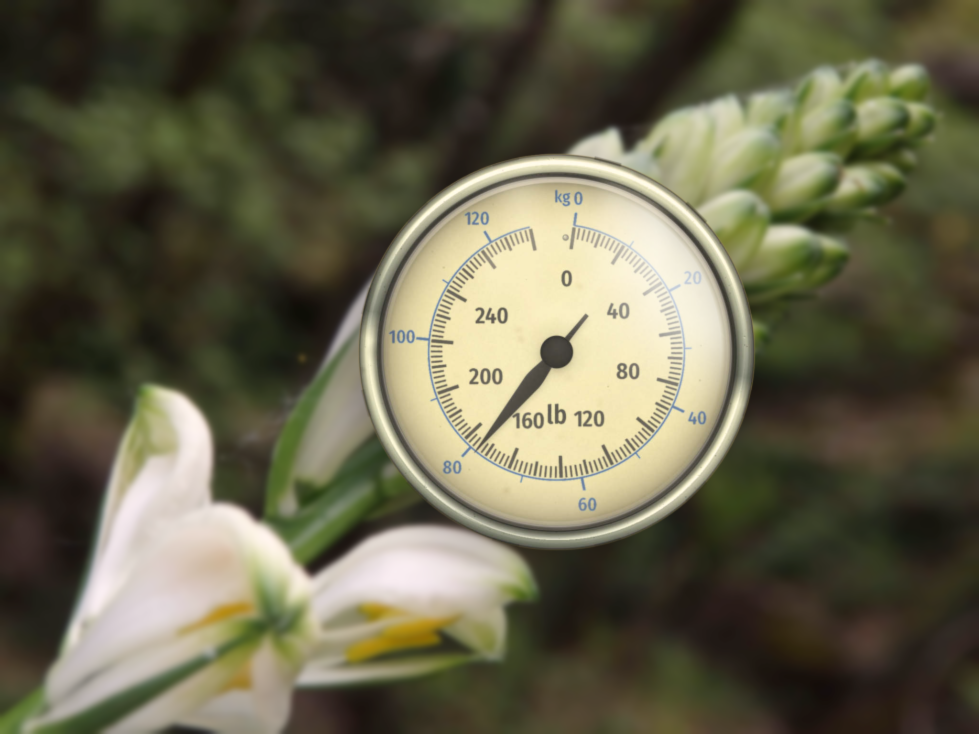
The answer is 174 lb
